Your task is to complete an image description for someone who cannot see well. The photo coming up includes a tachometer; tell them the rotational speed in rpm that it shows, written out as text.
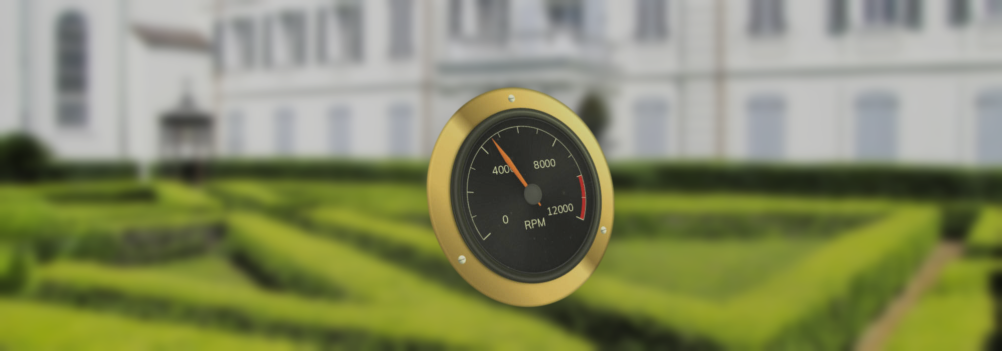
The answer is 4500 rpm
